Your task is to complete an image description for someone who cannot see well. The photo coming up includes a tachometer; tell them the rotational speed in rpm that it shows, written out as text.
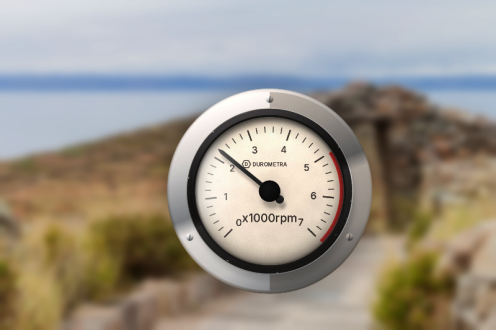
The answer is 2200 rpm
